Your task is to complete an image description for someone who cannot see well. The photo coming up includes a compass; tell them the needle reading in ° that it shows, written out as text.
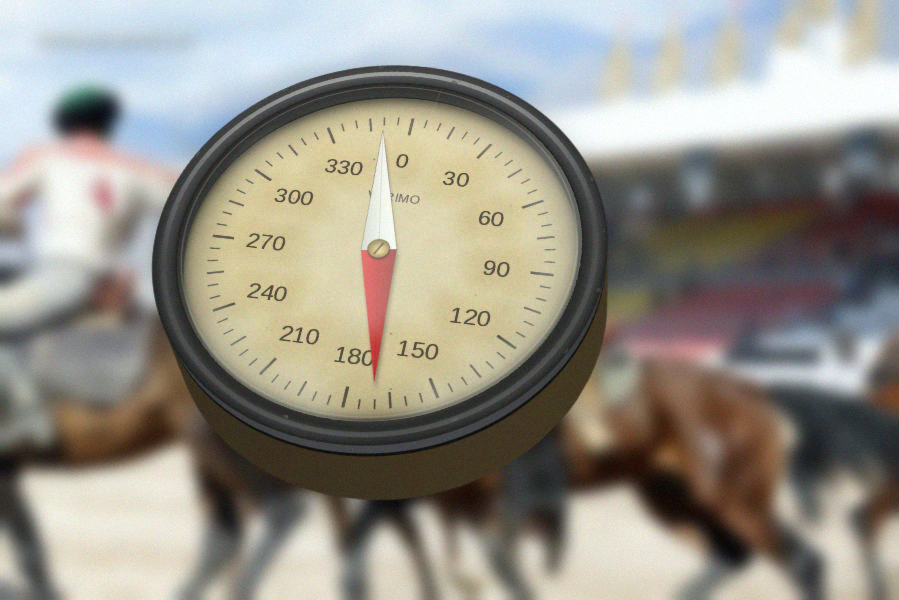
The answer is 170 °
